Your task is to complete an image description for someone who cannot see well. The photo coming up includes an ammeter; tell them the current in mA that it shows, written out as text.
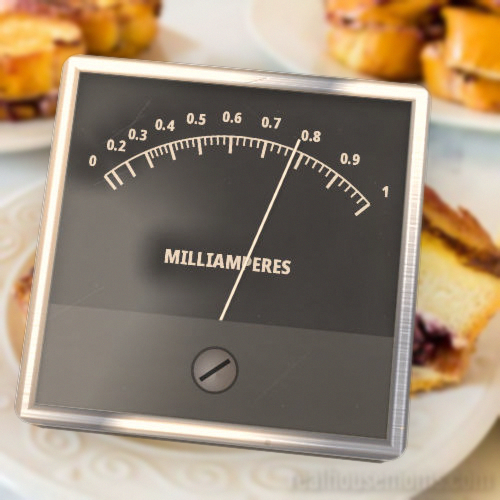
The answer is 0.78 mA
